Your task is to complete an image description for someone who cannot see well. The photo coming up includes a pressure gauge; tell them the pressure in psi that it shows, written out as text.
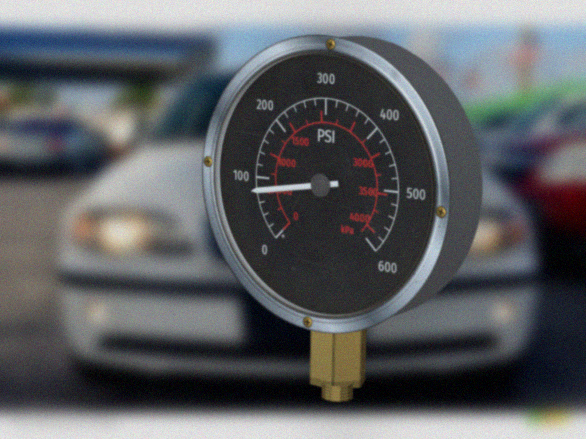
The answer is 80 psi
